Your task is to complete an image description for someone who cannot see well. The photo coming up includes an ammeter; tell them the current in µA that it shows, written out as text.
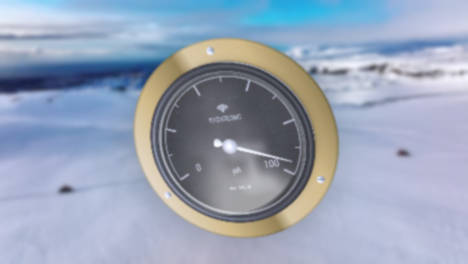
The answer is 95 µA
